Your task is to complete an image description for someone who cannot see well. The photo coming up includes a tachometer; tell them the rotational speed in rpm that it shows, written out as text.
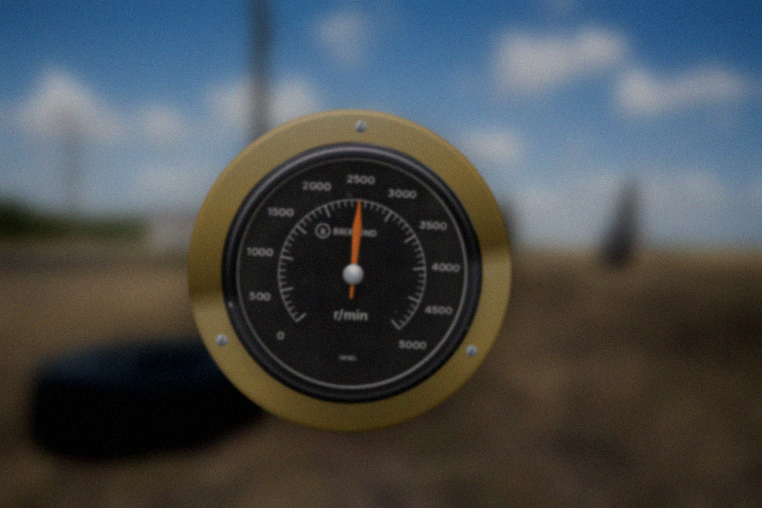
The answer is 2500 rpm
